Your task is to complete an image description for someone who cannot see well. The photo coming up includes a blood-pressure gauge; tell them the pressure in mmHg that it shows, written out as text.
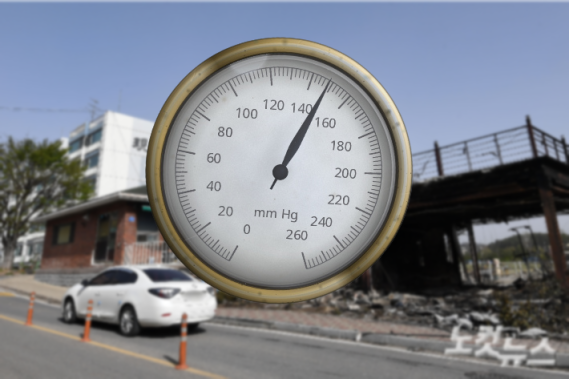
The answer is 148 mmHg
